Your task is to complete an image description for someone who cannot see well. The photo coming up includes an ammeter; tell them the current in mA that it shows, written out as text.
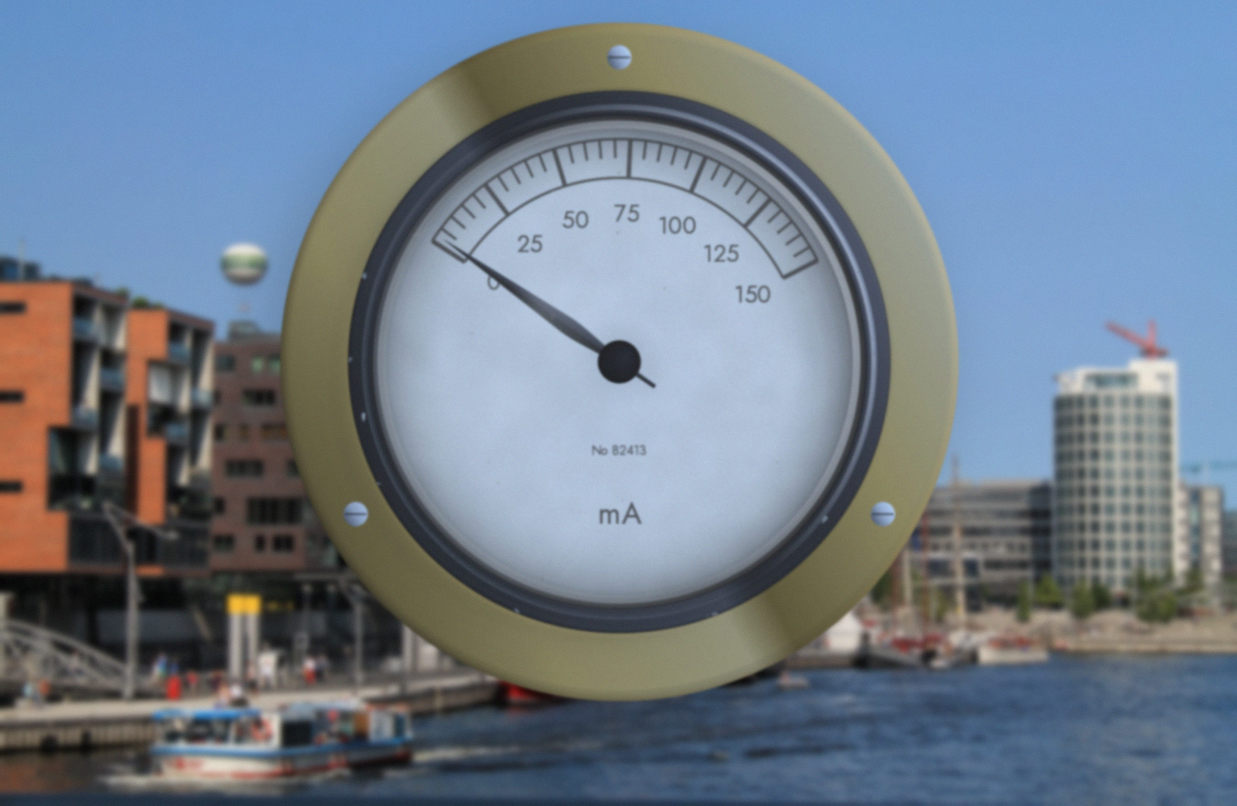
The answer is 2.5 mA
